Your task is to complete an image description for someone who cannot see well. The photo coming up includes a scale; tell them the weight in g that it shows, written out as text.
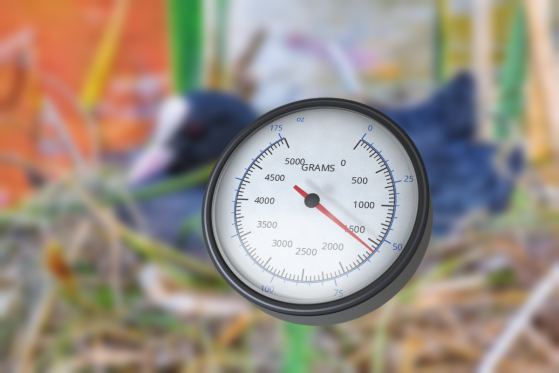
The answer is 1600 g
